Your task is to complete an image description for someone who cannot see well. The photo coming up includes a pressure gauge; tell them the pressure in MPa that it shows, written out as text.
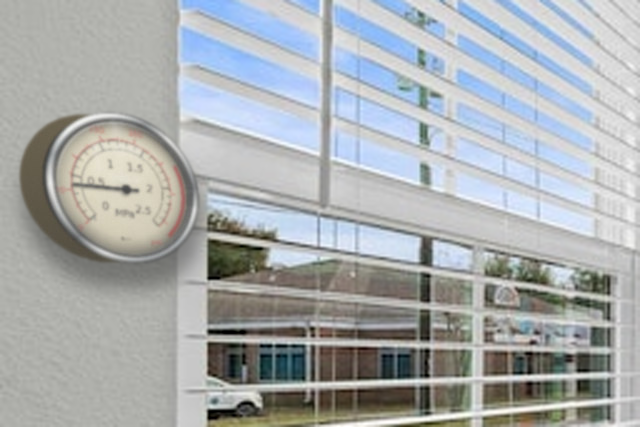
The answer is 0.4 MPa
